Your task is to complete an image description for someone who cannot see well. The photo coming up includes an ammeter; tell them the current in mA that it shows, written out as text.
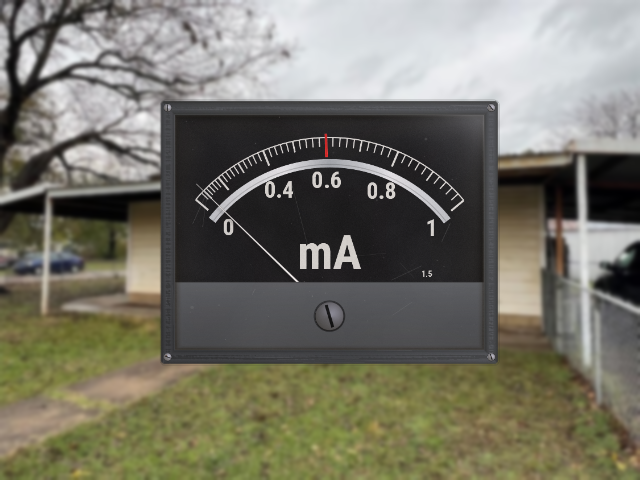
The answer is 0.1 mA
